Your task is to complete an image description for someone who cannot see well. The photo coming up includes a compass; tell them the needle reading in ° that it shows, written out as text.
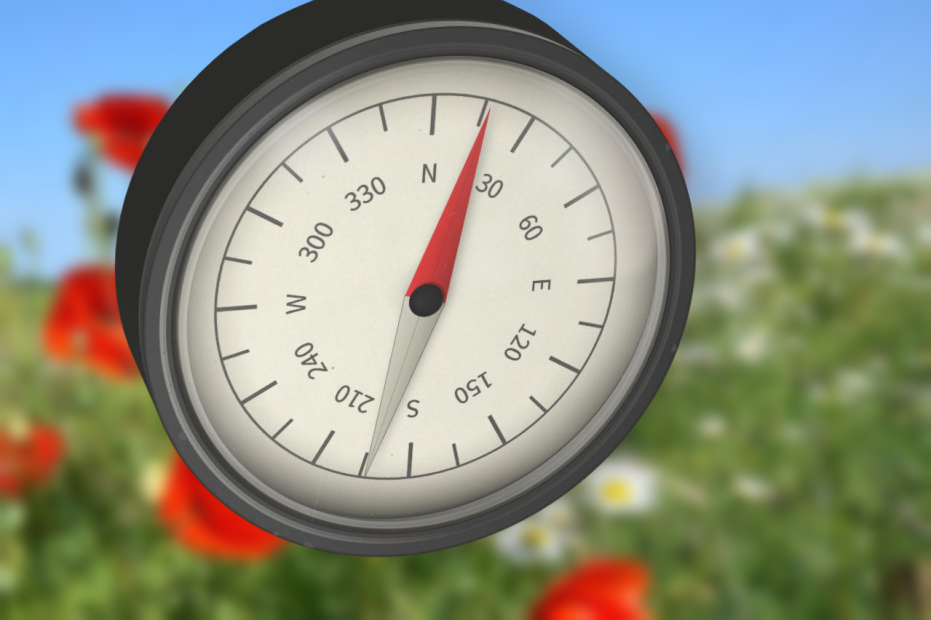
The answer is 15 °
